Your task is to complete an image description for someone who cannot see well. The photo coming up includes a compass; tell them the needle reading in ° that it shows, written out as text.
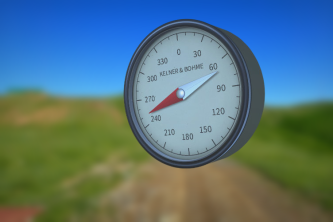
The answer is 250 °
